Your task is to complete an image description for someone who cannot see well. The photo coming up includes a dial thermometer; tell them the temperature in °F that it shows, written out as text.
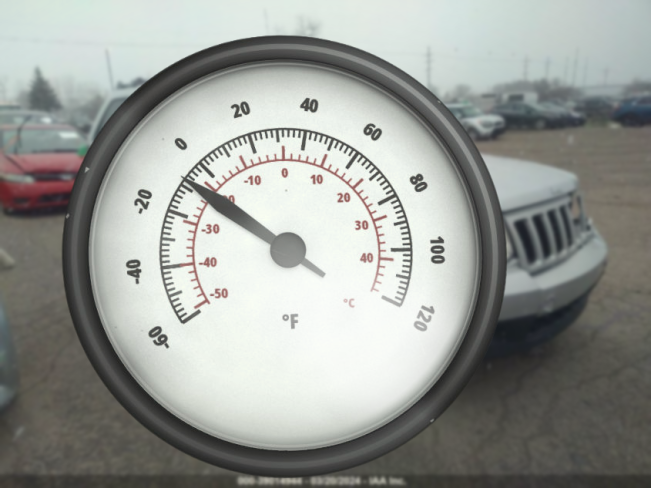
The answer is -8 °F
